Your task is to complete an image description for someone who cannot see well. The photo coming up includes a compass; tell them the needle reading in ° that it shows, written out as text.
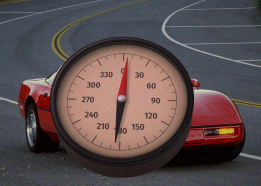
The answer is 5 °
